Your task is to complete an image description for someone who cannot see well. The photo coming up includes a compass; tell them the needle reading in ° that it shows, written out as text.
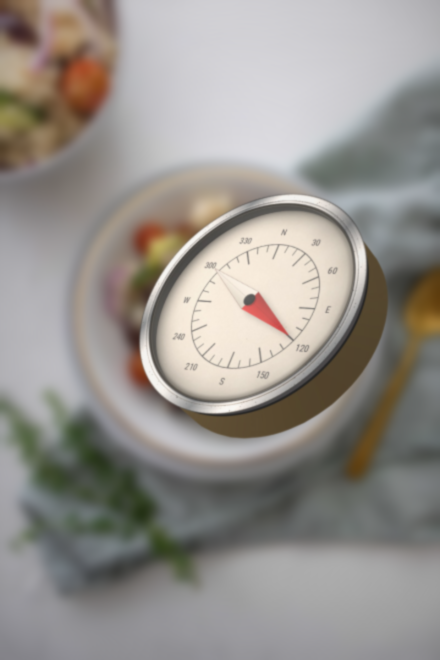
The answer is 120 °
